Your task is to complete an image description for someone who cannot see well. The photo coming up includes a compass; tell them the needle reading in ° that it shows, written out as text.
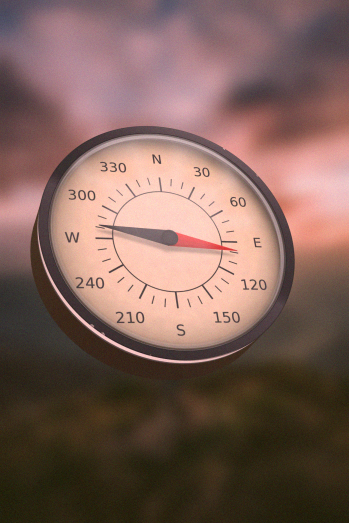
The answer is 100 °
